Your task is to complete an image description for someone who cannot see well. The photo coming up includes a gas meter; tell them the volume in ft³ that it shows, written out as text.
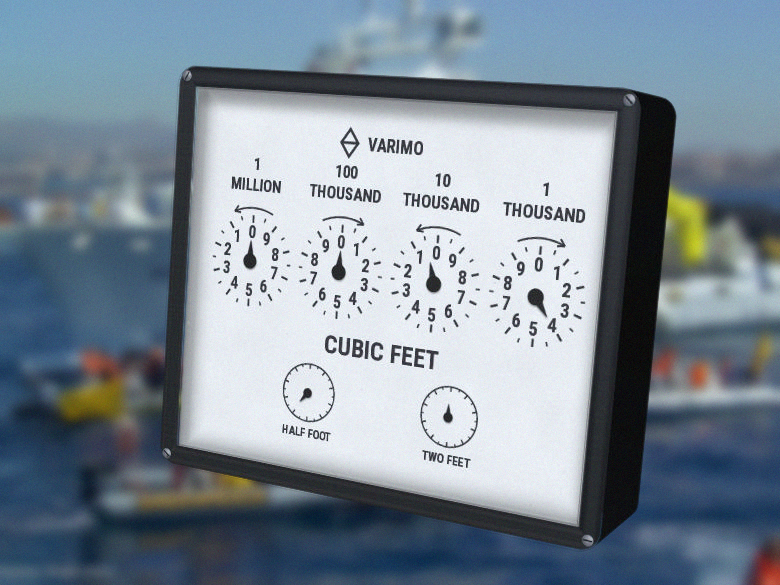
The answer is 400 ft³
